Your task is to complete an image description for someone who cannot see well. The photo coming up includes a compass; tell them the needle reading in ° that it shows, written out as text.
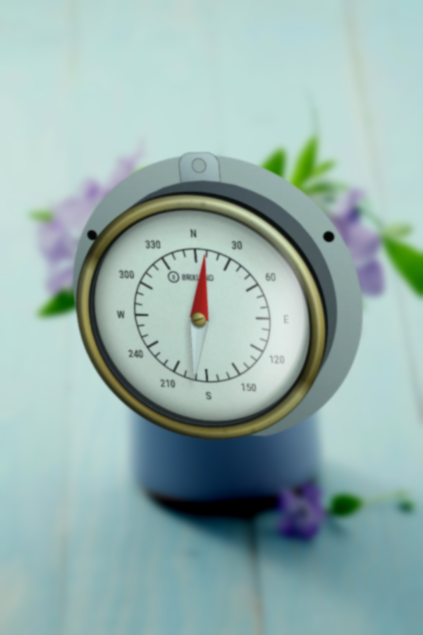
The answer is 10 °
